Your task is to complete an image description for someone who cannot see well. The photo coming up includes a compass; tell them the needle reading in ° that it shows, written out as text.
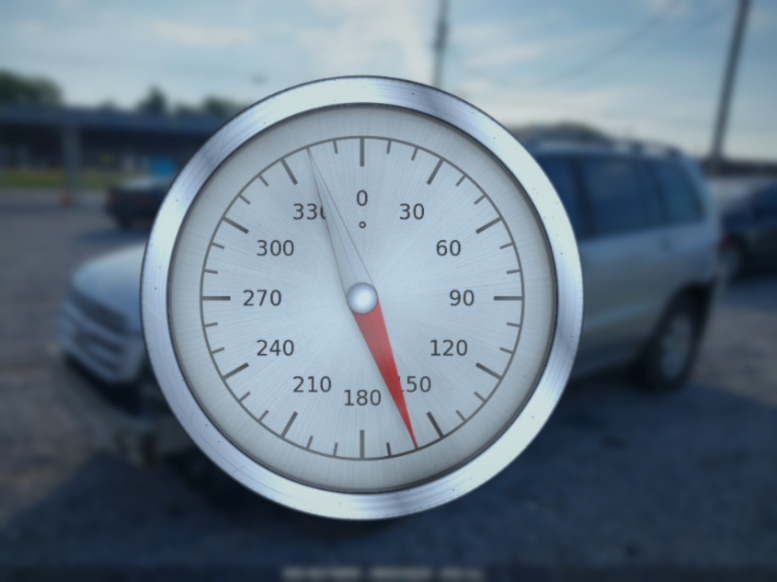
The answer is 160 °
